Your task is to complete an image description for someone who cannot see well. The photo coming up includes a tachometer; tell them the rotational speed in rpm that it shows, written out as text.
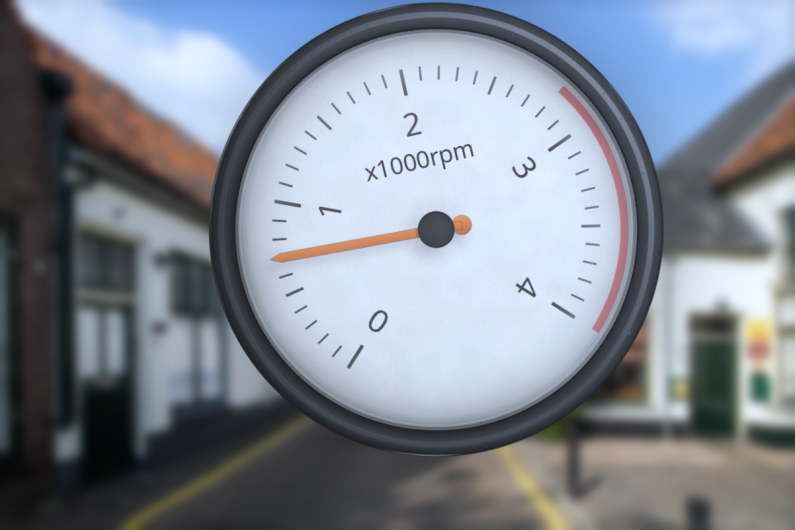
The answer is 700 rpm
